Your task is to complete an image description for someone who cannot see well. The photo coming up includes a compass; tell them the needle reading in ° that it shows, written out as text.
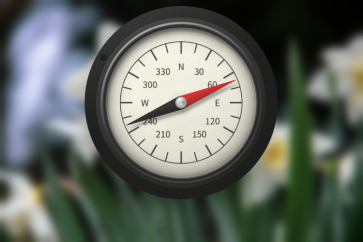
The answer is 67.5 °
